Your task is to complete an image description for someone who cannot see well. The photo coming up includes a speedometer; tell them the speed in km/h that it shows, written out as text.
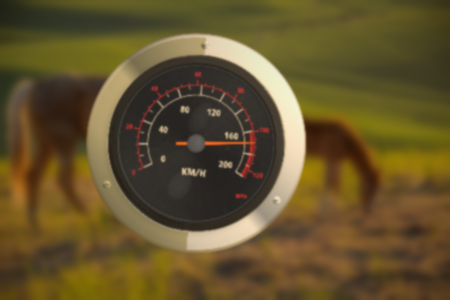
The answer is 170 km/h
